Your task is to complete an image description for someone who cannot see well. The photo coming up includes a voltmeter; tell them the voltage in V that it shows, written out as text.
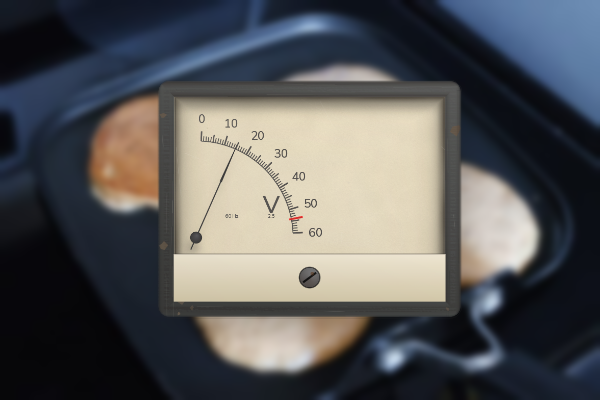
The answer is 15 V
